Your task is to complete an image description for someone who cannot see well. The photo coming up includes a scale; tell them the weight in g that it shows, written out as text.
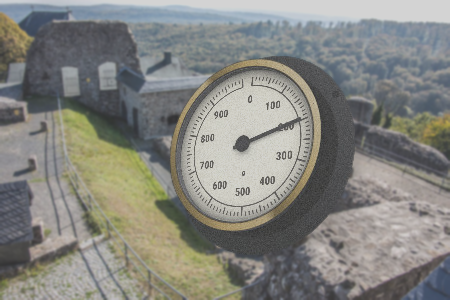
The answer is 200 g
